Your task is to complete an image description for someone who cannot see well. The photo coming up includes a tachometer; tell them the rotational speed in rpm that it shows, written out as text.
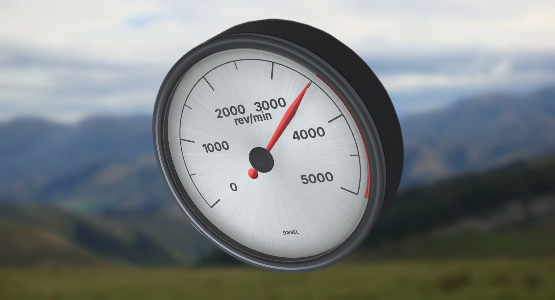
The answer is 3500 rpm
